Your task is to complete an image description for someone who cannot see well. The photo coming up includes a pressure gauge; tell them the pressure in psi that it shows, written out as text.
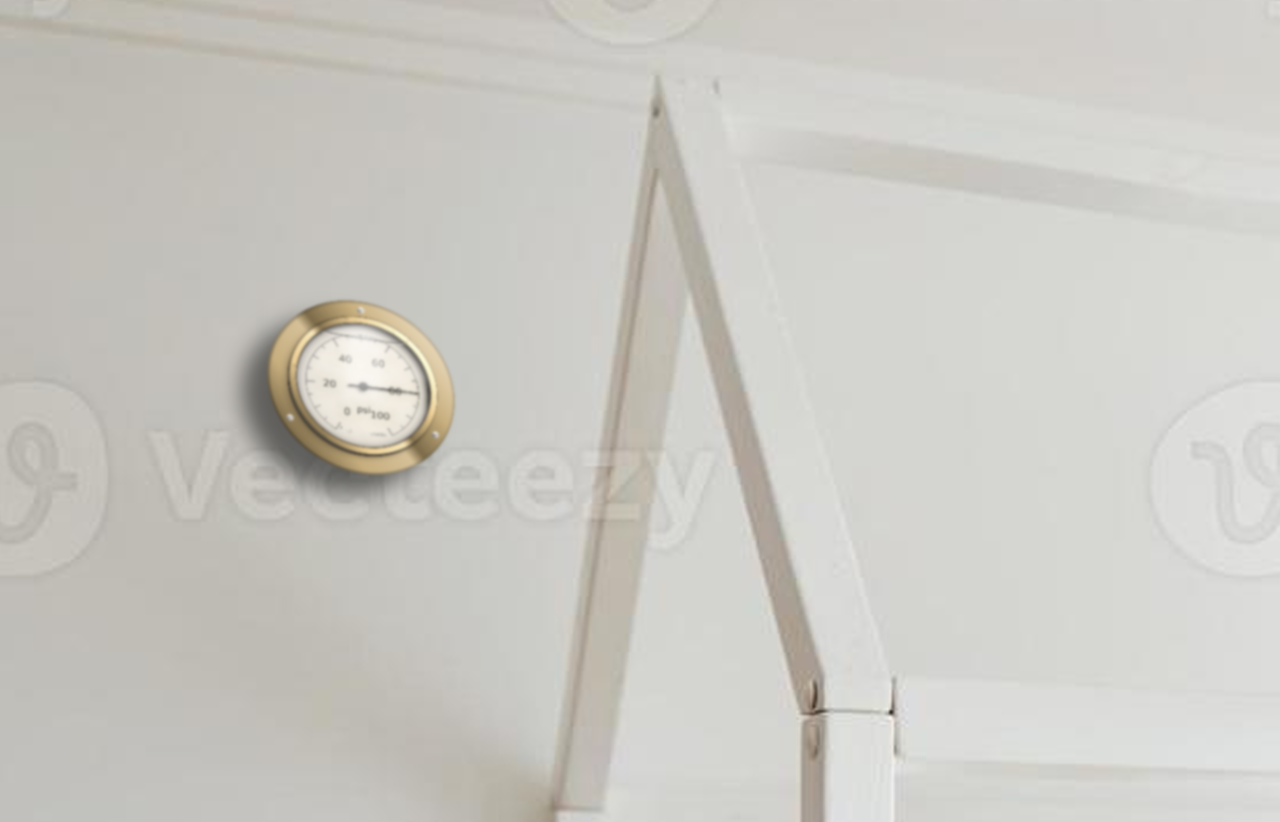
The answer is 80 psi
